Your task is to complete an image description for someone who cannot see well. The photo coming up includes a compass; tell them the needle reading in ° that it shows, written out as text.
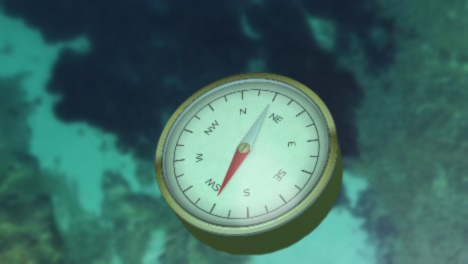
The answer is 210 °
